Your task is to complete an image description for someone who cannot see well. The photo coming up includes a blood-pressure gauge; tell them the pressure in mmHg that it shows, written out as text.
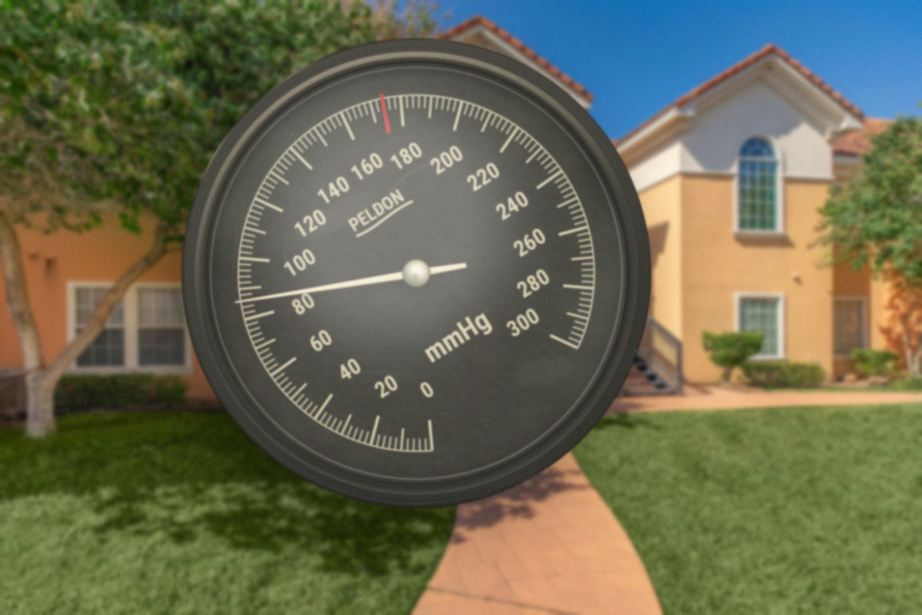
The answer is 86 mmHg
